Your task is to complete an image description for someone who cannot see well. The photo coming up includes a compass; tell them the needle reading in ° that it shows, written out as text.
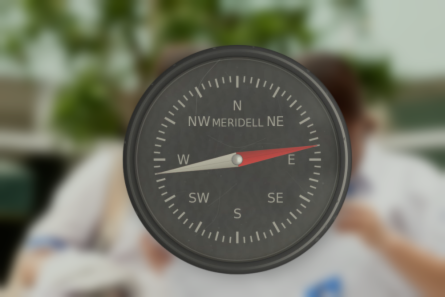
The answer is 80 °
